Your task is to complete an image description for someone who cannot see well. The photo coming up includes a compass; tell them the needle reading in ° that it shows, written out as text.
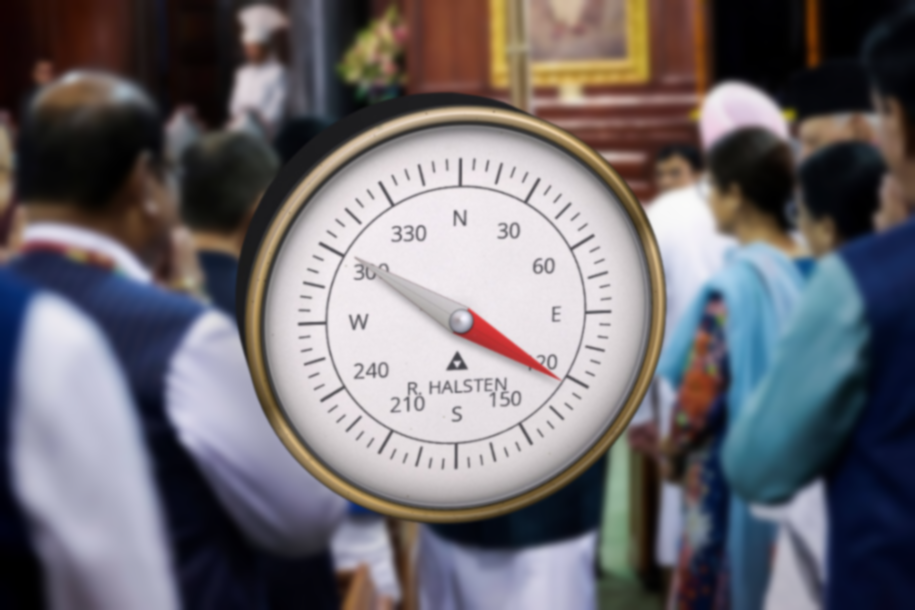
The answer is 122.5 °
